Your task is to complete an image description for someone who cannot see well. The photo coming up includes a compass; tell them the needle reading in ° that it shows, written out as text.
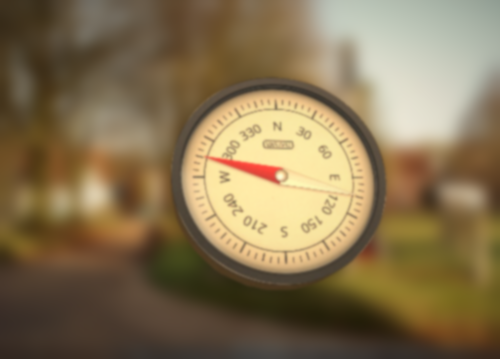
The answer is 285 °
